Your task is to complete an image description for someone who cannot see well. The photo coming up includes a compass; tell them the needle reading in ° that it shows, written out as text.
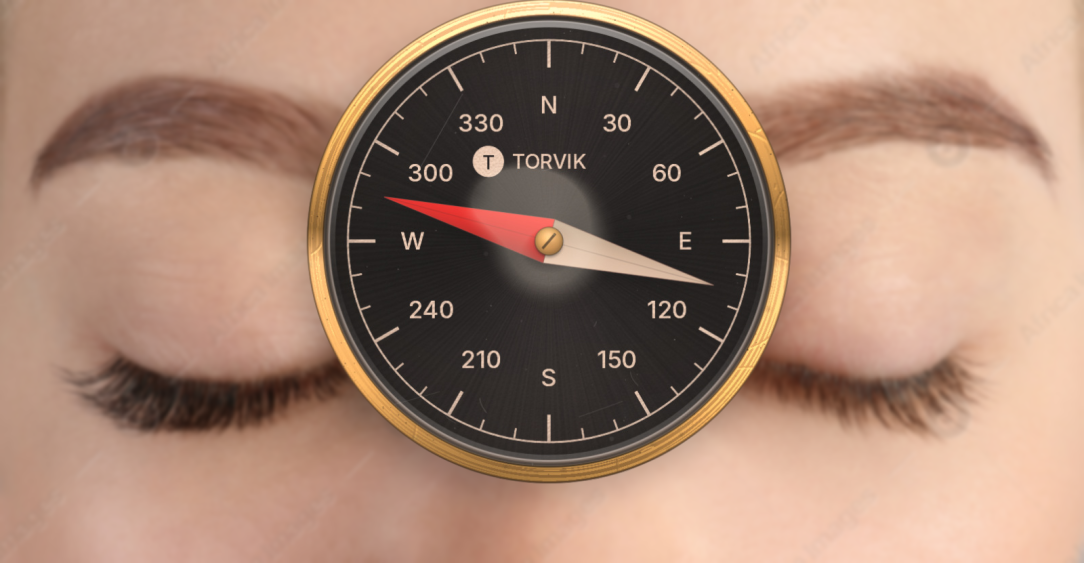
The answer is 285 °
